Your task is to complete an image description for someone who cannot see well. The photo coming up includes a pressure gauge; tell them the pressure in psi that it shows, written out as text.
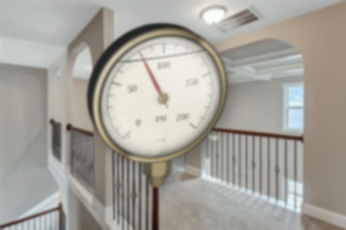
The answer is 80 psi
